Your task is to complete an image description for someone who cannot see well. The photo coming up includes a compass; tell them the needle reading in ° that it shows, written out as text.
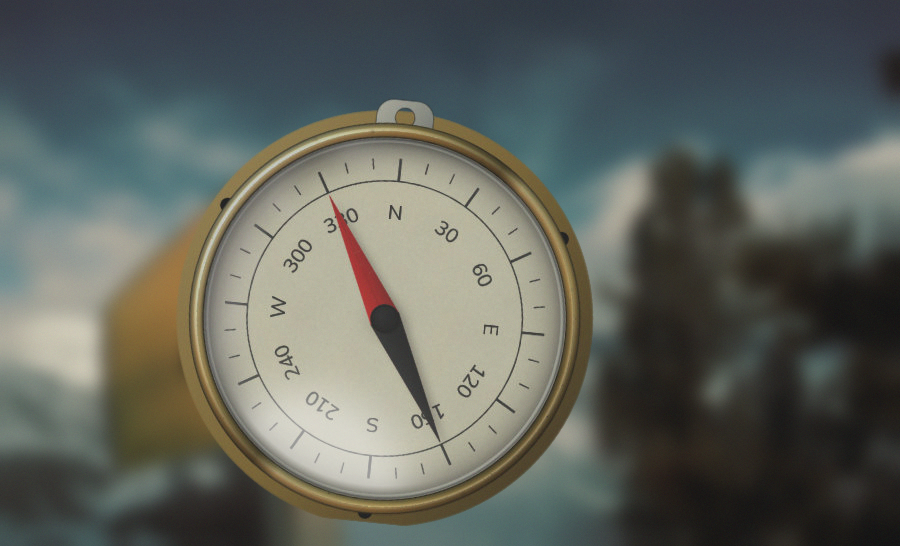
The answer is 330 °
